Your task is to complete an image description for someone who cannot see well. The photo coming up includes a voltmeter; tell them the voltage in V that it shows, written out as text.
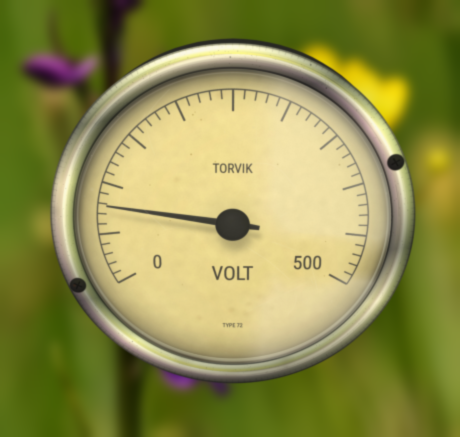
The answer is 80 V
